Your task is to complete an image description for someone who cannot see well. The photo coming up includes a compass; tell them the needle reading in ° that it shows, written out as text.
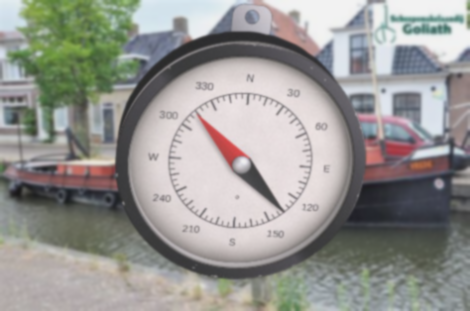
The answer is 315 °
